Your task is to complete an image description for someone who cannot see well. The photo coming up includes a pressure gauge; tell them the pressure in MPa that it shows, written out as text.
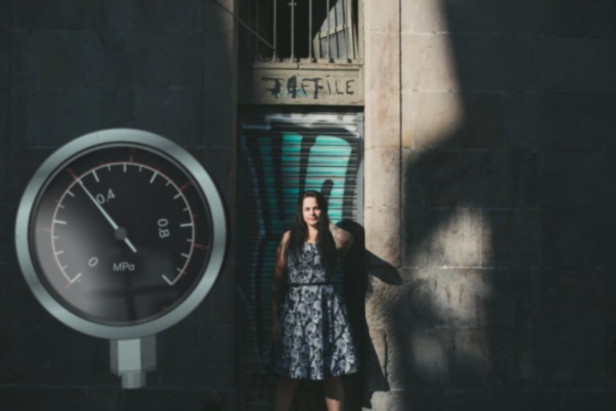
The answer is 0.35 MPa
